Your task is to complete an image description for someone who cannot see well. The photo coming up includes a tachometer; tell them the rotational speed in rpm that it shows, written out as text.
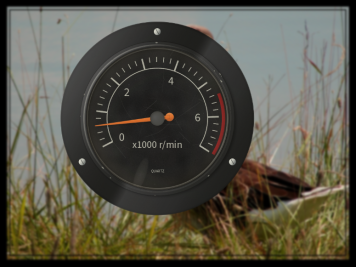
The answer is 600 rpm
